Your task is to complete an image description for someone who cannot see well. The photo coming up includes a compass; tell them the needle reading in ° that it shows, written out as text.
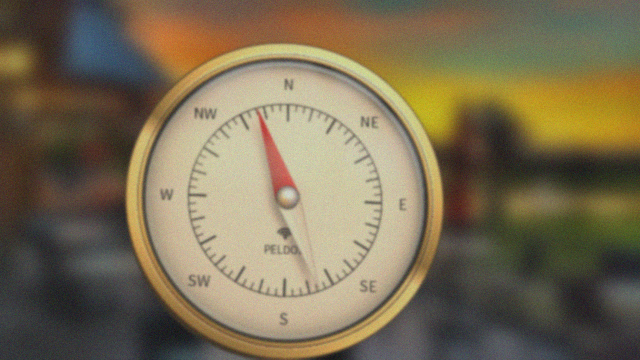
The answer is 340 °
